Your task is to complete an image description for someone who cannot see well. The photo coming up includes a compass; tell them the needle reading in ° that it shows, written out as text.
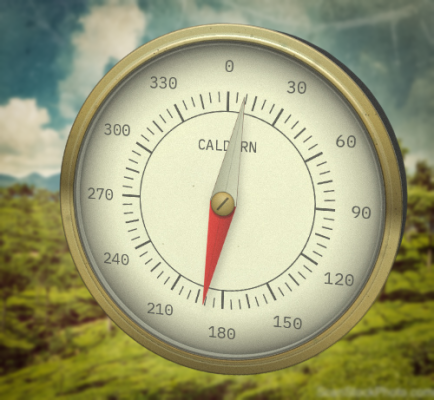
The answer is 190 °
